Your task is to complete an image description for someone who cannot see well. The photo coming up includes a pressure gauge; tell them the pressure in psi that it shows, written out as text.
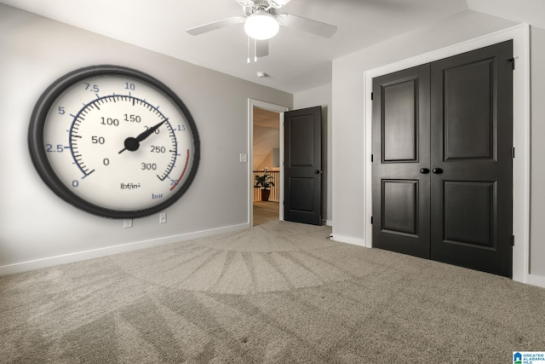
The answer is 200 psi
